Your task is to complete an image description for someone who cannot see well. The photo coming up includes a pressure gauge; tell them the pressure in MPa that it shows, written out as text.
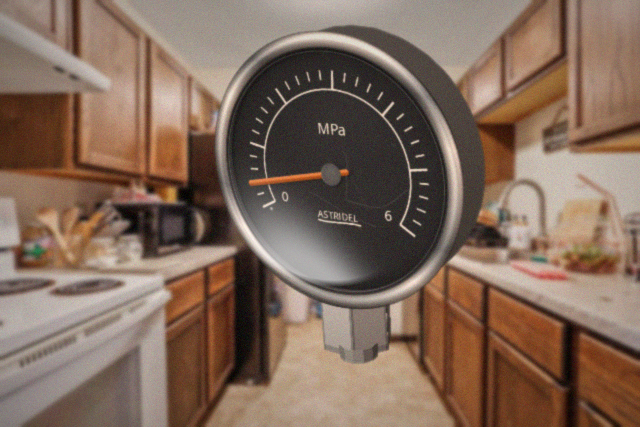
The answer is 0.4 MPa
